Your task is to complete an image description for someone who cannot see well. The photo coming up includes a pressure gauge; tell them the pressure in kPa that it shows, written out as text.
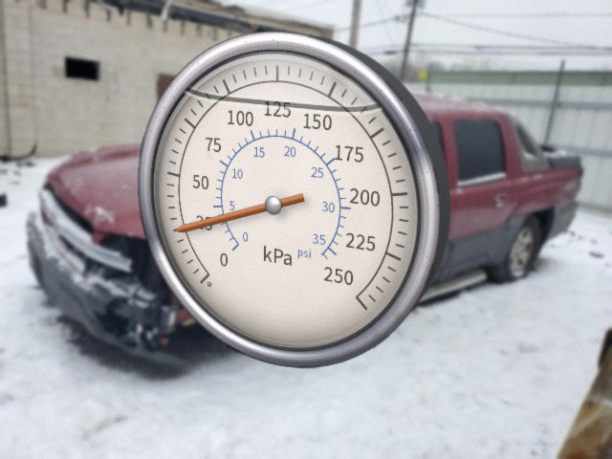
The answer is 25 kPa
